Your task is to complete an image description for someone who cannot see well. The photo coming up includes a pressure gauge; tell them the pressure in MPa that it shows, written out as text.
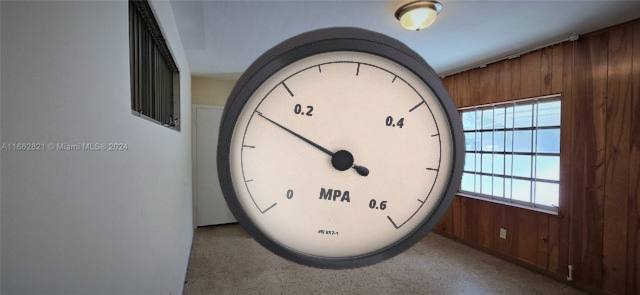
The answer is 0.15 MPa
